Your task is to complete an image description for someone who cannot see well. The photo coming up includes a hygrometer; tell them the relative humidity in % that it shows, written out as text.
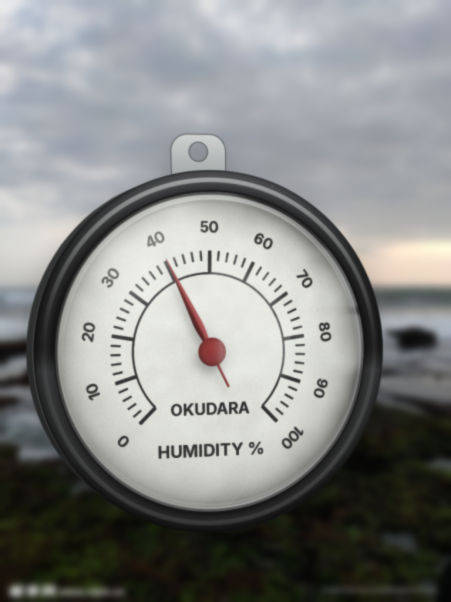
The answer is 40 %
